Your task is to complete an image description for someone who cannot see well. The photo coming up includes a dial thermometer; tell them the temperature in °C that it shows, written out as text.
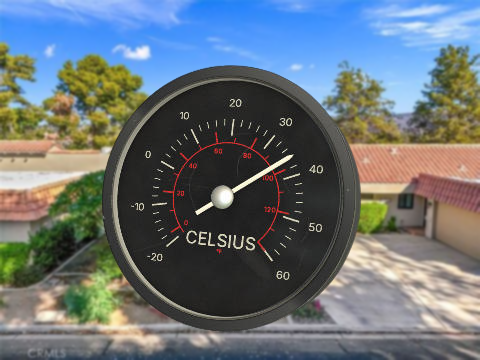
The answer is 36 °C
